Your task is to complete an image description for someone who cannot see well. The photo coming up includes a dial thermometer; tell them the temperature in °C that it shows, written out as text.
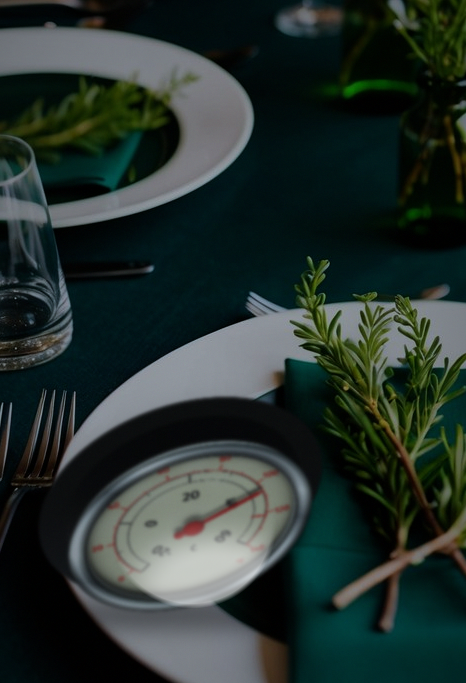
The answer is 40 °C
